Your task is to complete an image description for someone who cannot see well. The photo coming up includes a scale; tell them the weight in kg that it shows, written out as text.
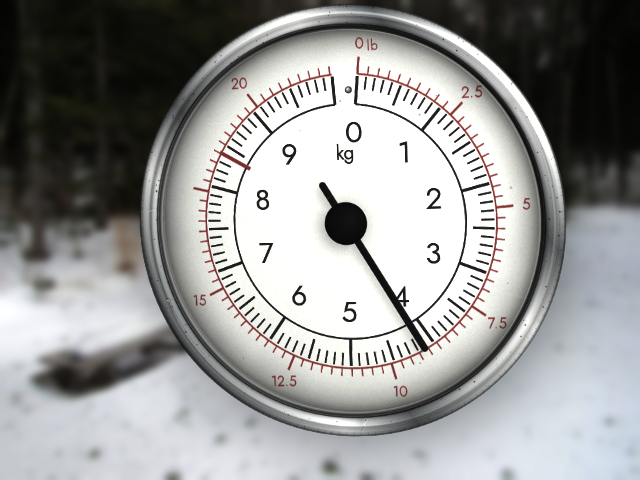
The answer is 4.1 kg
